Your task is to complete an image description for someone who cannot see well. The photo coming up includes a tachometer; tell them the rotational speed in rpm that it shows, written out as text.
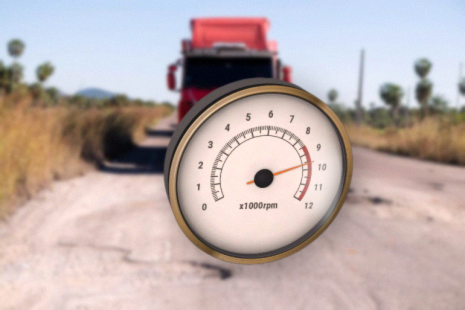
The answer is 9500 rpm
